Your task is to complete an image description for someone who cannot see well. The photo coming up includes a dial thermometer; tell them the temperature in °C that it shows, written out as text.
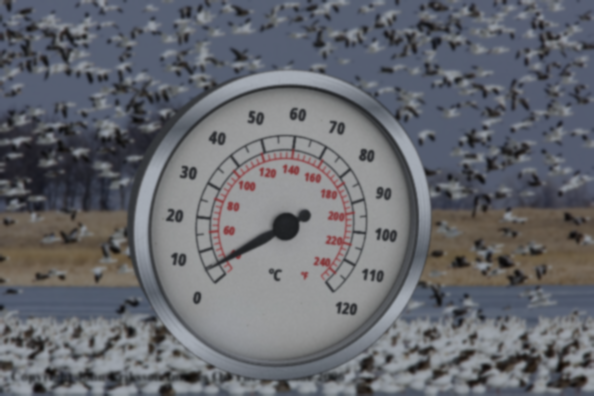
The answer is 5 °C
